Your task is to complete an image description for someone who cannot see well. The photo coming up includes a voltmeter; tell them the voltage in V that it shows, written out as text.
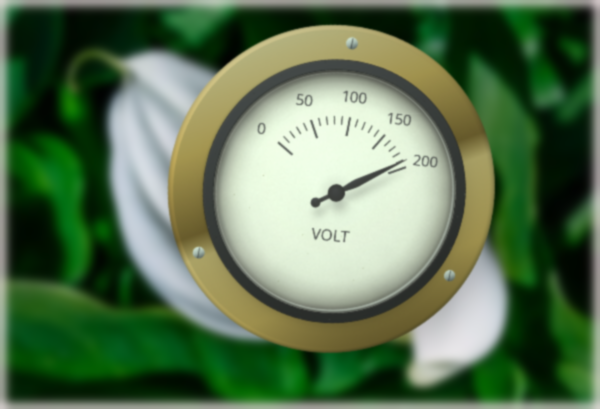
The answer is 190 V
